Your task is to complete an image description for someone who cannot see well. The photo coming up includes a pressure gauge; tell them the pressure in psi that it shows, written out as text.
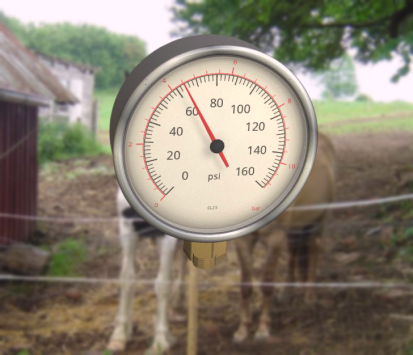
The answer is 64 psi
